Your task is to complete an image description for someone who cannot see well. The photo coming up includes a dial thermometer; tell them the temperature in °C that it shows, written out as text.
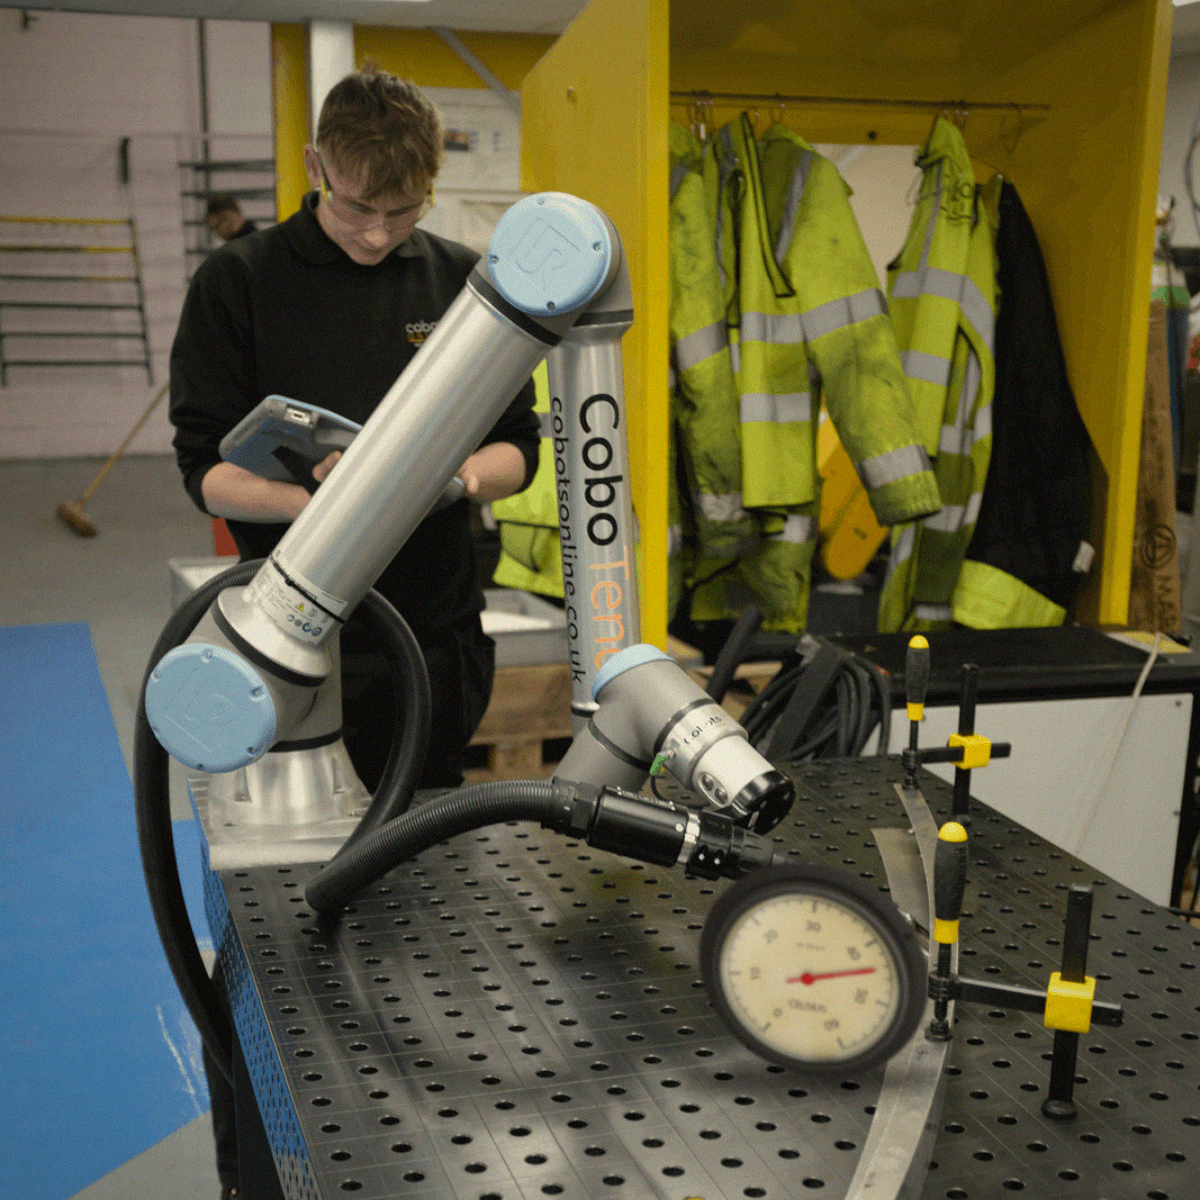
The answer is 44 °C
